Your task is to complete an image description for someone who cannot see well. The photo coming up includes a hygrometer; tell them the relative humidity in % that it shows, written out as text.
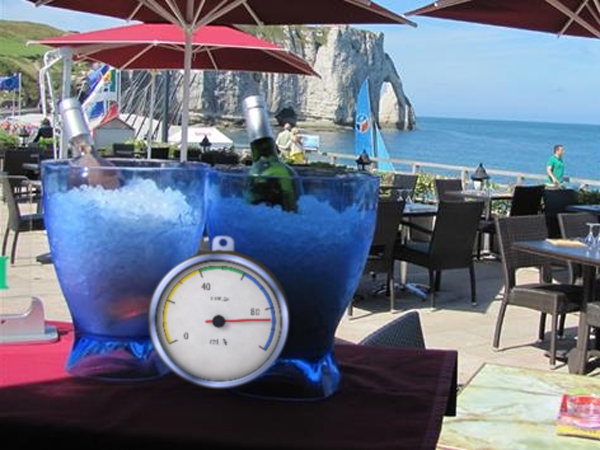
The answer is 85 %
